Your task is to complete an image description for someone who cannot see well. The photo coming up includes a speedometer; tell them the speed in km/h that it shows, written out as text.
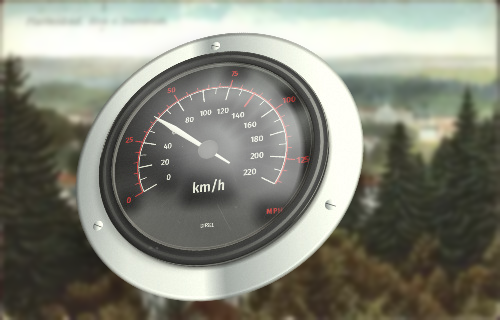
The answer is 60 km/h
